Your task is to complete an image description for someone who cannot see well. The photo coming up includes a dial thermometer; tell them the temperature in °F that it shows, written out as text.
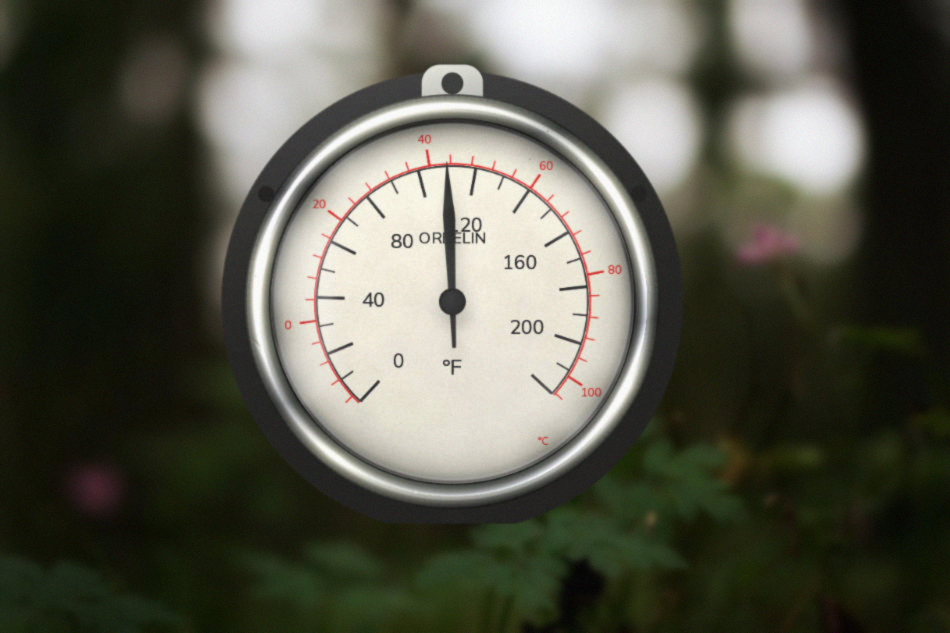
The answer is 110 °F
